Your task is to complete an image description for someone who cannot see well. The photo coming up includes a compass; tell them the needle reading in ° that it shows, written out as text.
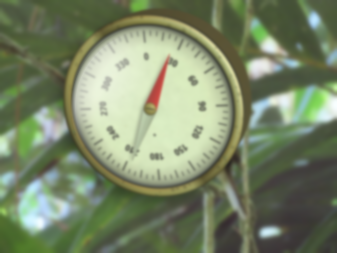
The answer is 25 °
